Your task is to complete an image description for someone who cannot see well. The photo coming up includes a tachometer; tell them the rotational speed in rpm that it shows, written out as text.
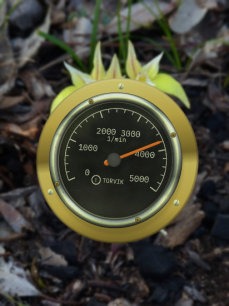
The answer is 3800 rpm
